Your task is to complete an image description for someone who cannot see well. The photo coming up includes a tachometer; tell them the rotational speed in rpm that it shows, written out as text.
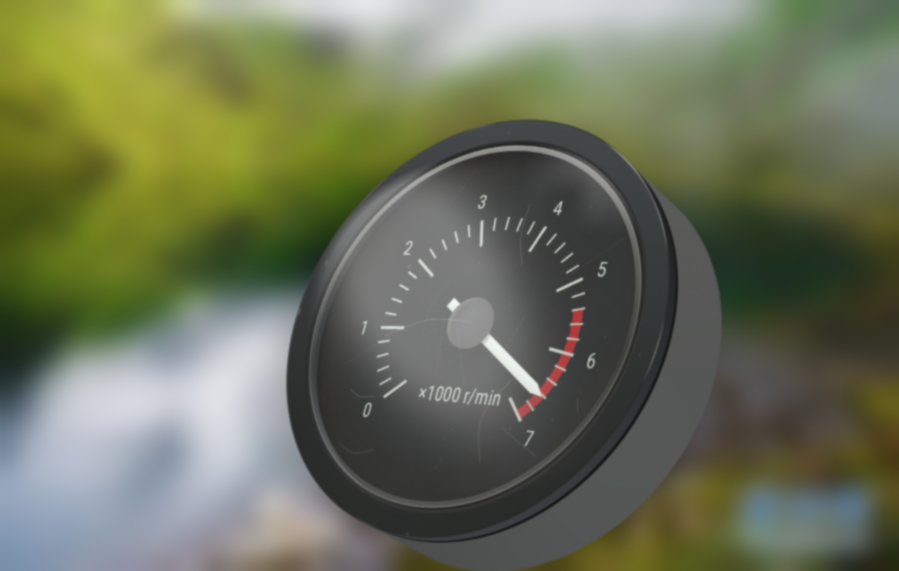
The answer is 6600 rpm
